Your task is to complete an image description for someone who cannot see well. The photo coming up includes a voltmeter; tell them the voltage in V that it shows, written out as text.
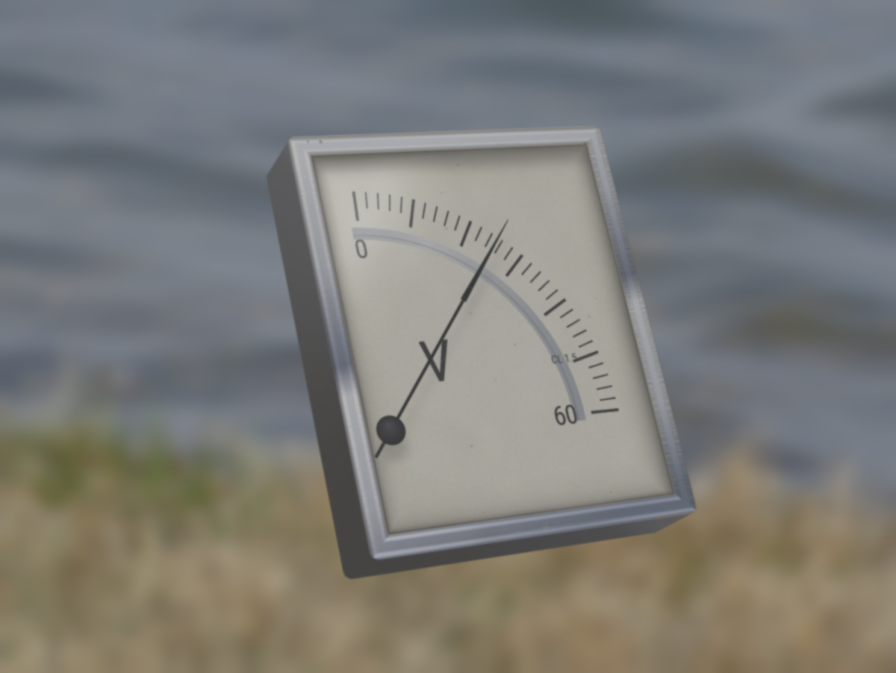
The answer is 25 V
